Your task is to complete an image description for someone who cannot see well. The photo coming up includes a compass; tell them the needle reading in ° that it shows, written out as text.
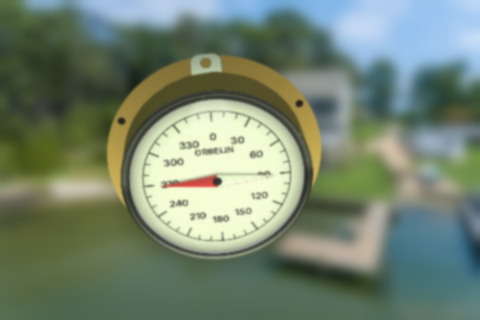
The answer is 270 °
